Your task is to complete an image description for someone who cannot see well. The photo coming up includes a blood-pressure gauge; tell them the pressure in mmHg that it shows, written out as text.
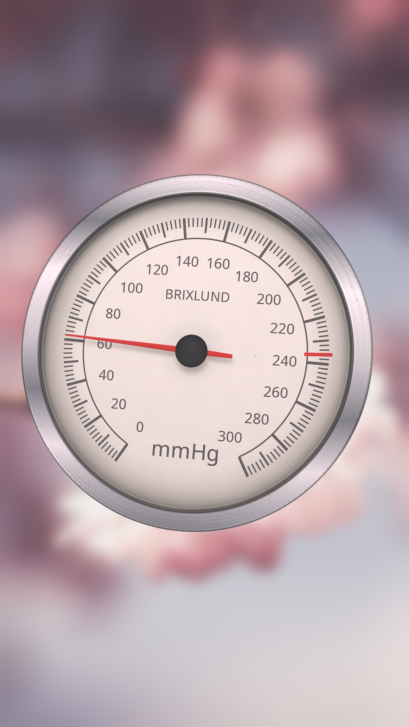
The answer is 62 mmHg
